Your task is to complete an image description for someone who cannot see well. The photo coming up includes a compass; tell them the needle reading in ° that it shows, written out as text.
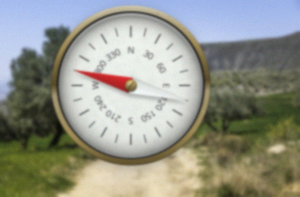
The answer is 285 °
